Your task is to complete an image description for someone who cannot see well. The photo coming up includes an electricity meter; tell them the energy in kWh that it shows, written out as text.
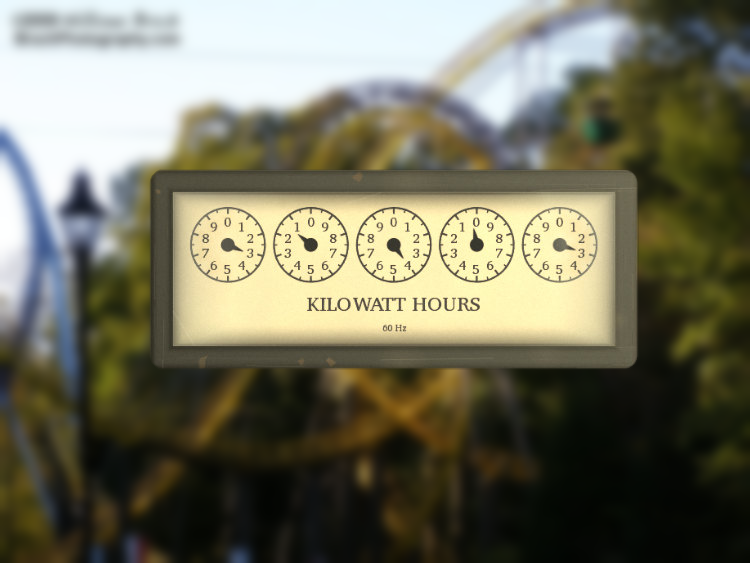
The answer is 31403 kWh
